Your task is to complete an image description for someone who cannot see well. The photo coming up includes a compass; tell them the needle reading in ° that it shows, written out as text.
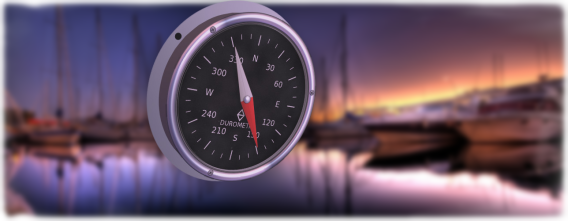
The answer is 150 °
